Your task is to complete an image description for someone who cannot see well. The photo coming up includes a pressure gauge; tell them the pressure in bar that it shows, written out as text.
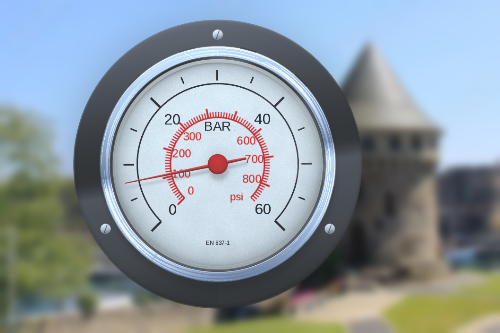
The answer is 7.5 bar
